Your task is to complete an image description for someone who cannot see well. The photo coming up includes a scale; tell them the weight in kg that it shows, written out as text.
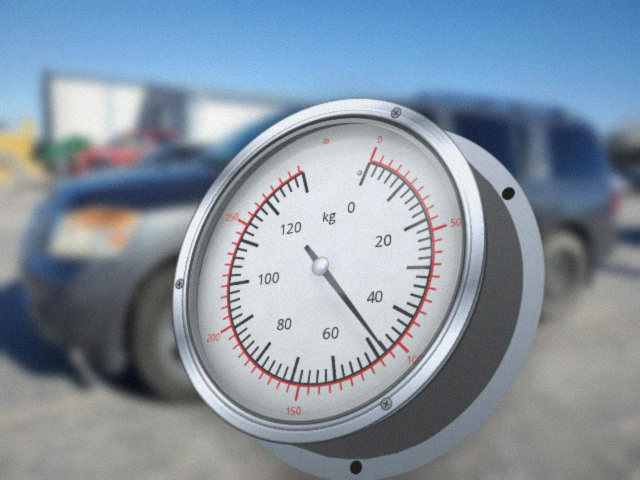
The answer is 48 kg
